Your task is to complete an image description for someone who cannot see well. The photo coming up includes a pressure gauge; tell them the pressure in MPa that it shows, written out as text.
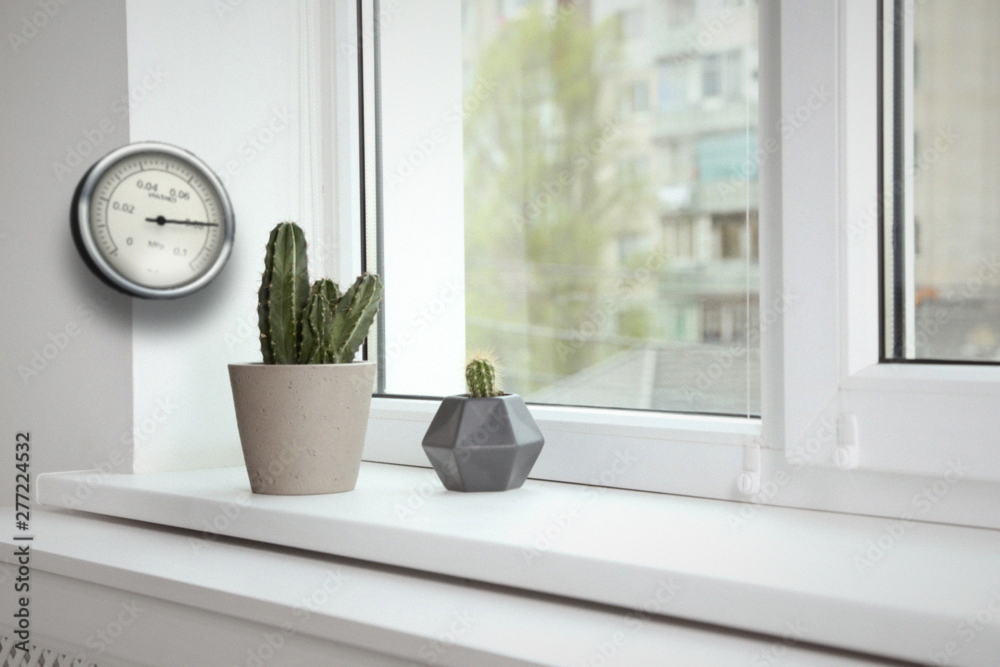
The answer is 0.08 MPa
